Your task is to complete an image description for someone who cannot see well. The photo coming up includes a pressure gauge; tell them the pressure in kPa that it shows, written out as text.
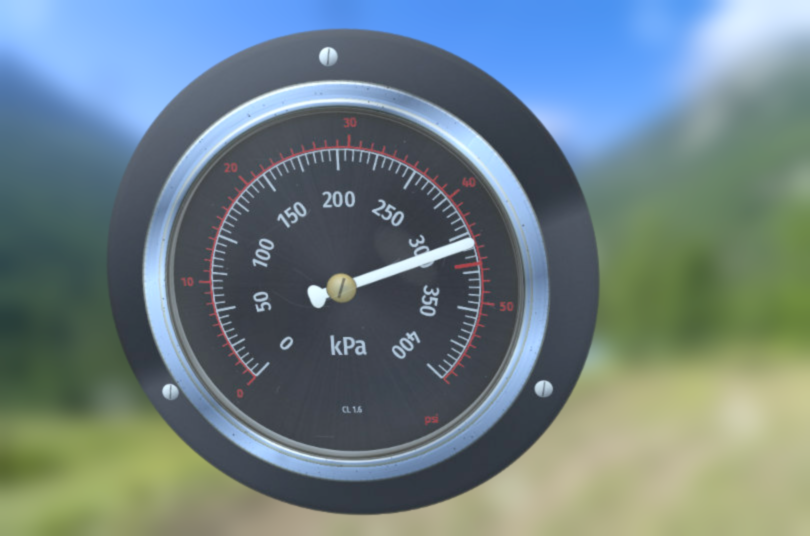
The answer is 305 kPa
